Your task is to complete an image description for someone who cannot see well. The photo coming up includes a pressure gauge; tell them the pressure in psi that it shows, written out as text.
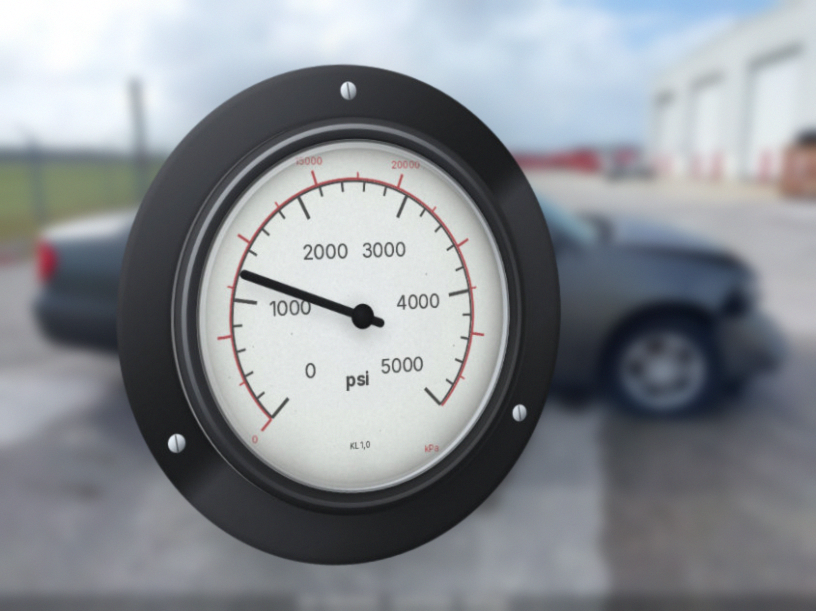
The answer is 1200 psi
